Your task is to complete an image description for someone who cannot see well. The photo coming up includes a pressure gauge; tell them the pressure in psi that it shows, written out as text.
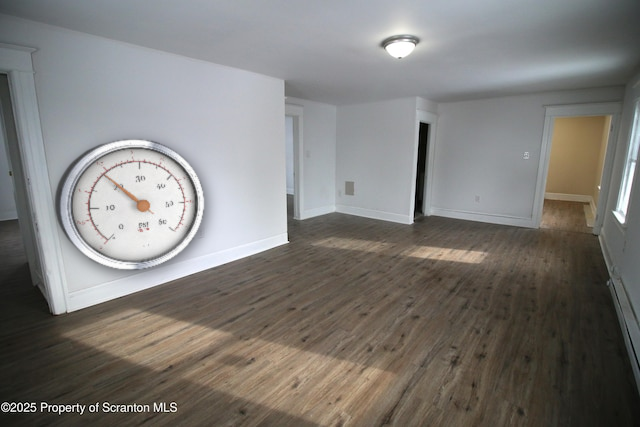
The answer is 20 psi
